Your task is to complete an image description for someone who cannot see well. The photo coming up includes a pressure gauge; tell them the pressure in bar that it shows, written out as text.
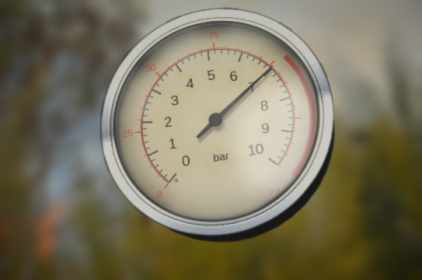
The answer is 7 bar
